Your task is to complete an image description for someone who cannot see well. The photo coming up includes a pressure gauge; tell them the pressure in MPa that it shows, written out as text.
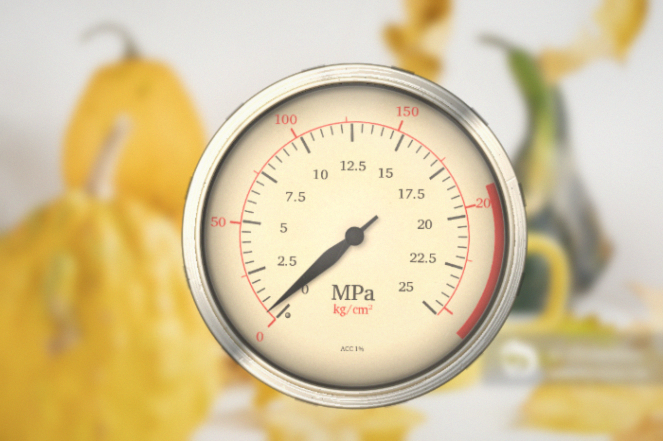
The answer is 0.5 MPa
